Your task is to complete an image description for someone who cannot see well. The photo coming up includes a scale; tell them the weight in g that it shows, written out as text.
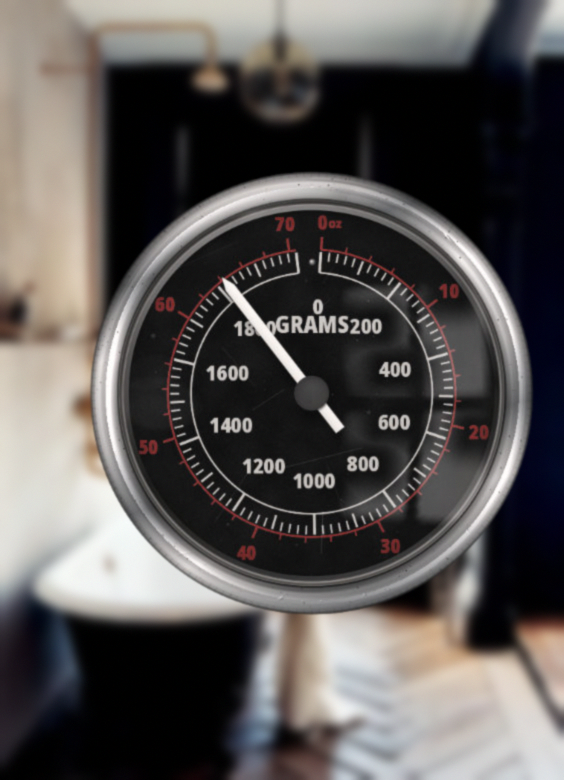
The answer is 1820 g
